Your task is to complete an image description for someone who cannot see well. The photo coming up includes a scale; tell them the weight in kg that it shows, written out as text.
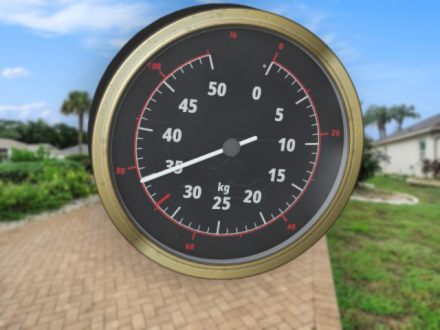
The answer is 35 kg
